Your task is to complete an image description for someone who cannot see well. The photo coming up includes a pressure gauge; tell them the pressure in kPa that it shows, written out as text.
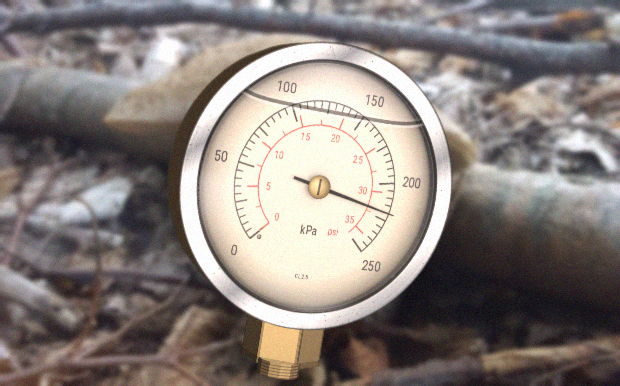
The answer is 220 kPa
